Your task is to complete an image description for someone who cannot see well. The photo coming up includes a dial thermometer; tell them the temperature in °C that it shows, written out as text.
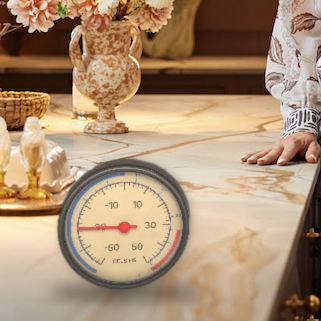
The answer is -30 °C
